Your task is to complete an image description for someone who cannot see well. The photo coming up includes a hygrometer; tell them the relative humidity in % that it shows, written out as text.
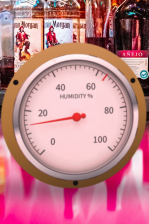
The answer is 14 %
